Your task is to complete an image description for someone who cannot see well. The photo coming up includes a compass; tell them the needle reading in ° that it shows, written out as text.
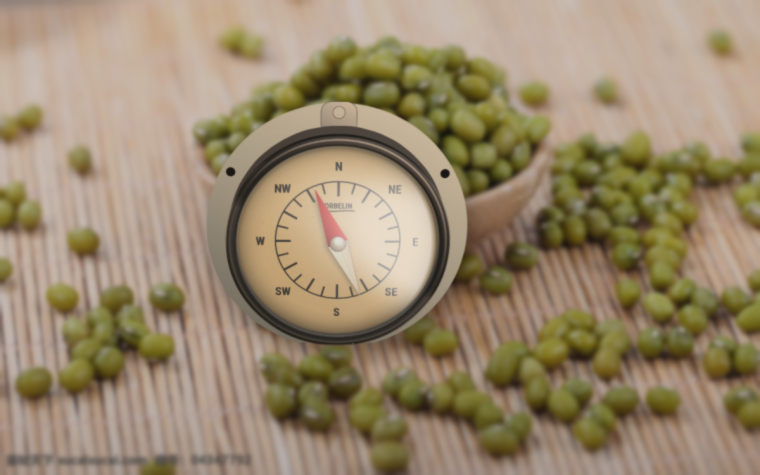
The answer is 337.5 °
